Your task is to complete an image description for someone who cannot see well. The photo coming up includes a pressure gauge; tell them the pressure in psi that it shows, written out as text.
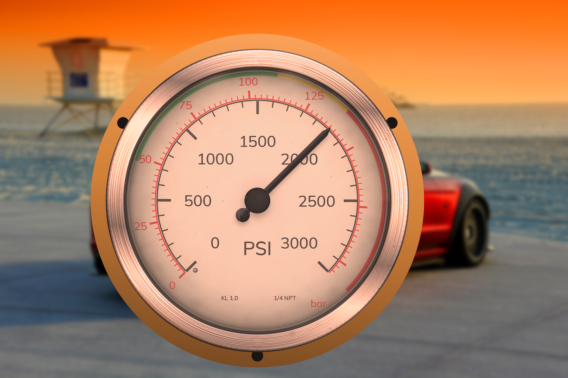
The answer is 2000 psi
